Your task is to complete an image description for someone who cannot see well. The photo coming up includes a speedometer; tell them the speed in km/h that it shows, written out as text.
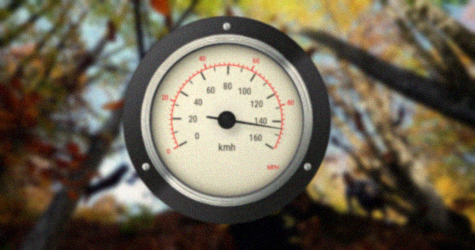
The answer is 145 km/h
